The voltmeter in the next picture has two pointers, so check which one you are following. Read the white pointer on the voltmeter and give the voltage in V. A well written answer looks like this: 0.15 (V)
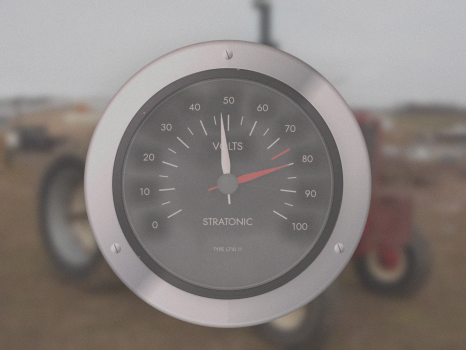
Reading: 47.5 (V)
